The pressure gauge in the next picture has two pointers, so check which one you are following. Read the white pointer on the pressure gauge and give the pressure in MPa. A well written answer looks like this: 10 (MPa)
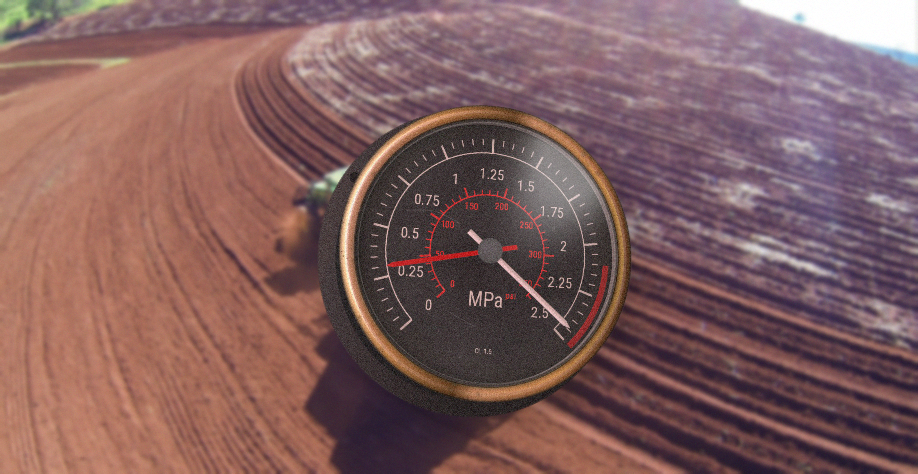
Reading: 2.45 (MPa)
